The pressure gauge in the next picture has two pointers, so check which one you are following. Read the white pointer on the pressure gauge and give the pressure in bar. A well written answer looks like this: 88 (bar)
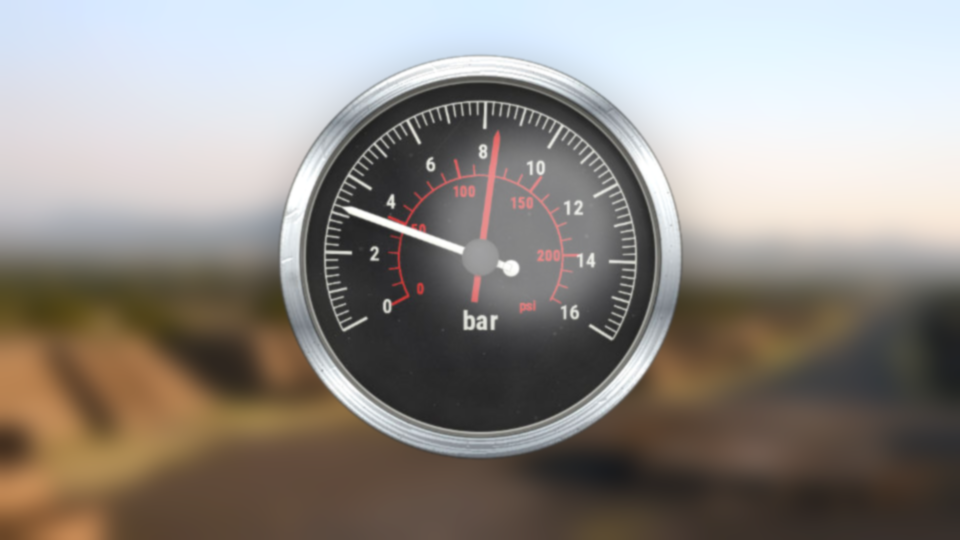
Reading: 3.2 (bar)
